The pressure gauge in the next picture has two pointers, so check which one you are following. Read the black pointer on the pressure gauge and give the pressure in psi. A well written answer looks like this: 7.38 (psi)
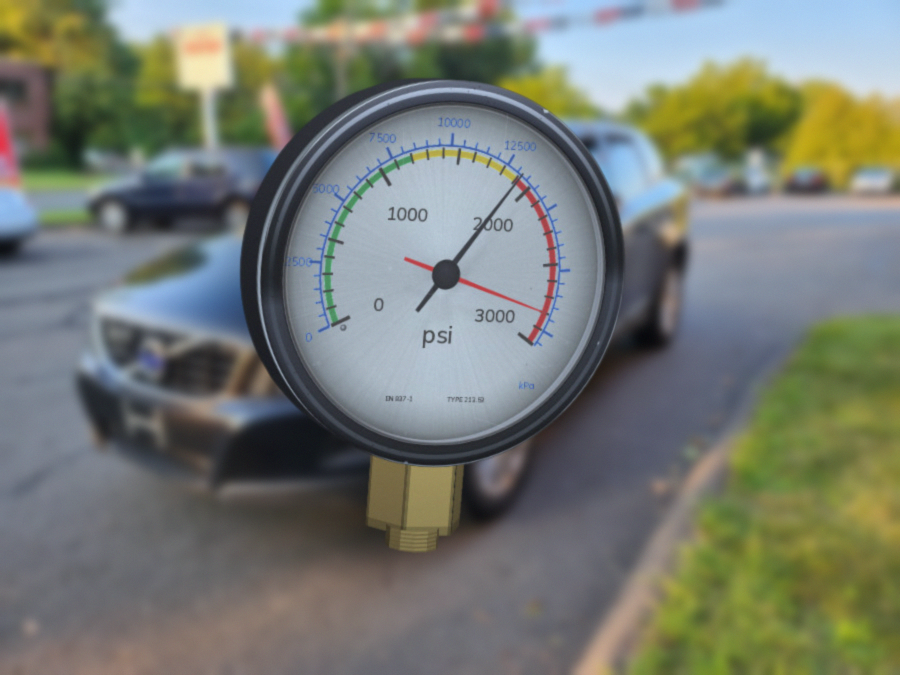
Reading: 1900 (psi)
